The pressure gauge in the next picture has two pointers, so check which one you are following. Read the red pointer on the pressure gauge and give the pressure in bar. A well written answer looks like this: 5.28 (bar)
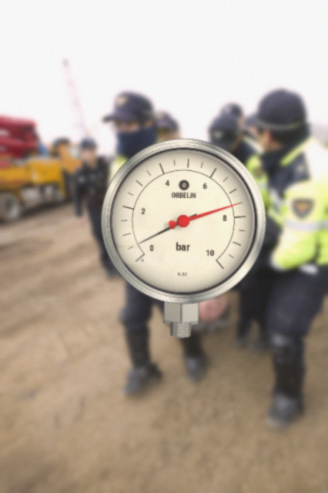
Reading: 7.5 (bar)
